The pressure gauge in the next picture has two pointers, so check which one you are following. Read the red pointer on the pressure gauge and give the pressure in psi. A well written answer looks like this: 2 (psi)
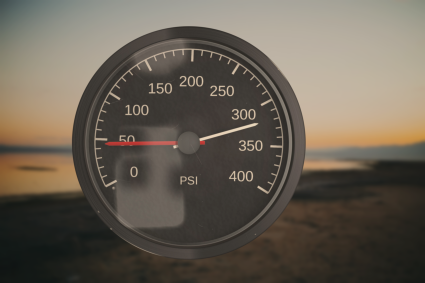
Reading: 45 (psi)
